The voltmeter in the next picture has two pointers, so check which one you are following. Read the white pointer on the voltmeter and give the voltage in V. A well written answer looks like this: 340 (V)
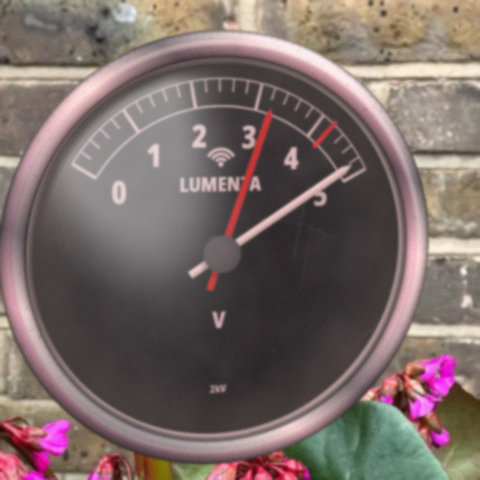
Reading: 4.8 (V)
